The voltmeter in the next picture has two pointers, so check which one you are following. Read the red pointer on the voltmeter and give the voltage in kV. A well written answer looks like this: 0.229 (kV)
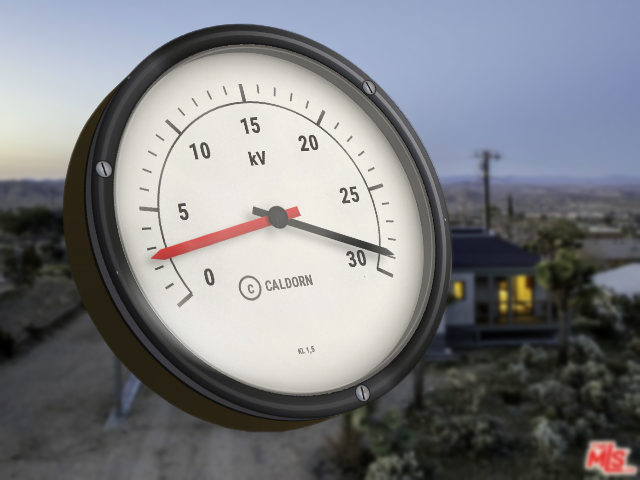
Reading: 2.5 (kV)
